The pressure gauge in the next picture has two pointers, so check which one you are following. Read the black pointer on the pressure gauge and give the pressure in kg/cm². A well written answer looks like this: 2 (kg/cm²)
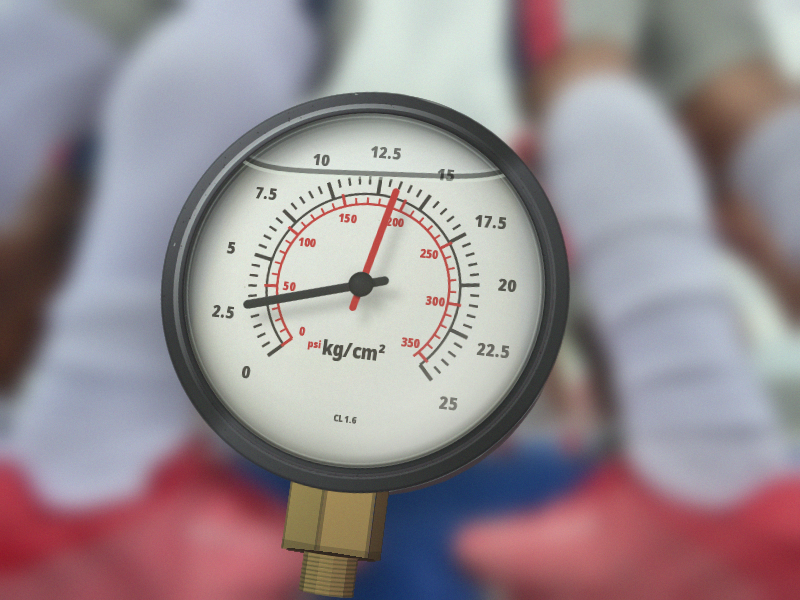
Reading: 2.5 (kg/cm²)
